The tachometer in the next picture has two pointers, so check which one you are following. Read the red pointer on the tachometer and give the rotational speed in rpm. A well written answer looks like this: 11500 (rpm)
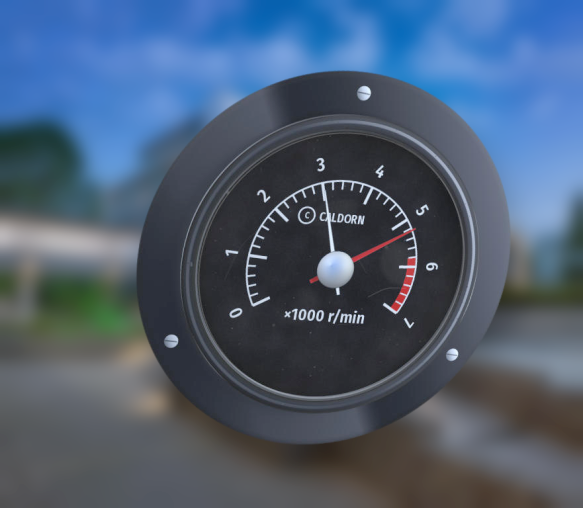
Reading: 5200 (rpm)
